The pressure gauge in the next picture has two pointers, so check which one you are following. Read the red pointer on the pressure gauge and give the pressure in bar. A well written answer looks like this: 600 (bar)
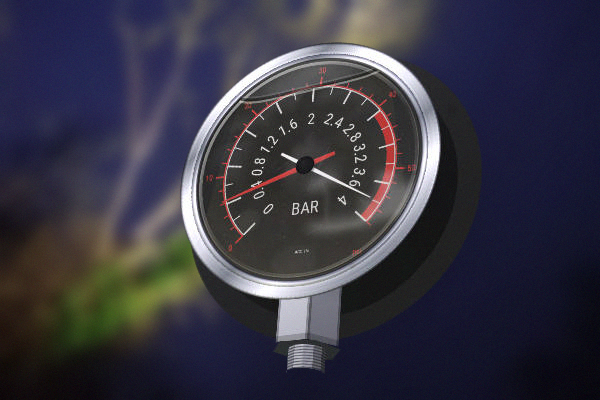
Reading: 0.4 (bar)
